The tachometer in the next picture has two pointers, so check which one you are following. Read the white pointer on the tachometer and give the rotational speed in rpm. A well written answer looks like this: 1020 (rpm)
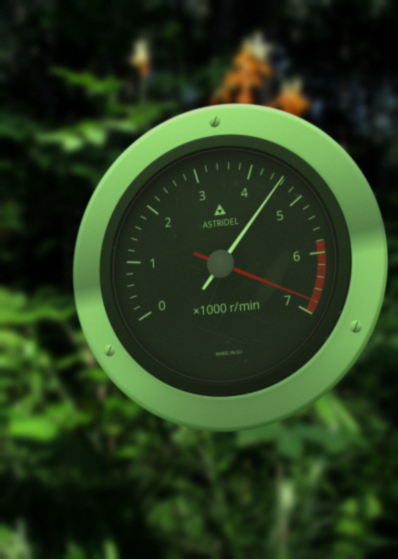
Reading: 4600 (rpm)
